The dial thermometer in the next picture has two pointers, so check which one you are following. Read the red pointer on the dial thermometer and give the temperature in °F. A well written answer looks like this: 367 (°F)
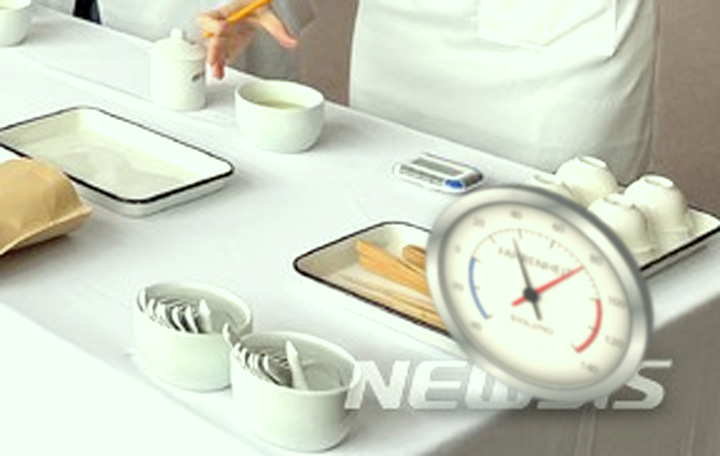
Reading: 80 (°F)
